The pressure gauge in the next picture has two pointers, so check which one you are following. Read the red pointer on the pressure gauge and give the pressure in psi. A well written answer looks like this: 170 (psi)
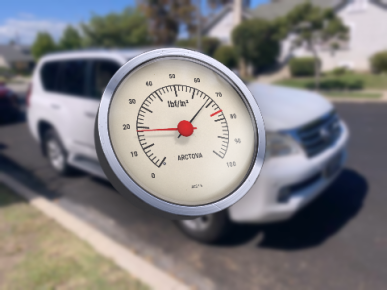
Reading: 18 (psi)
